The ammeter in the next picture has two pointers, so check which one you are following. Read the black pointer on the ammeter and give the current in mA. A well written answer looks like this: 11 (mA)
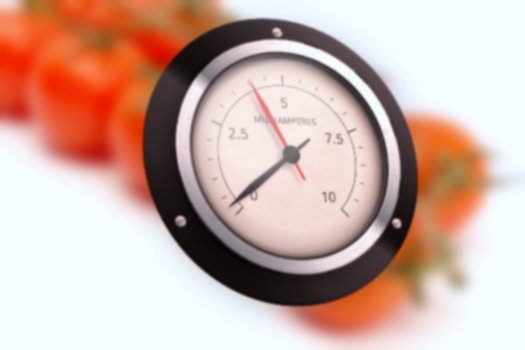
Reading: 0.25 (mA)
